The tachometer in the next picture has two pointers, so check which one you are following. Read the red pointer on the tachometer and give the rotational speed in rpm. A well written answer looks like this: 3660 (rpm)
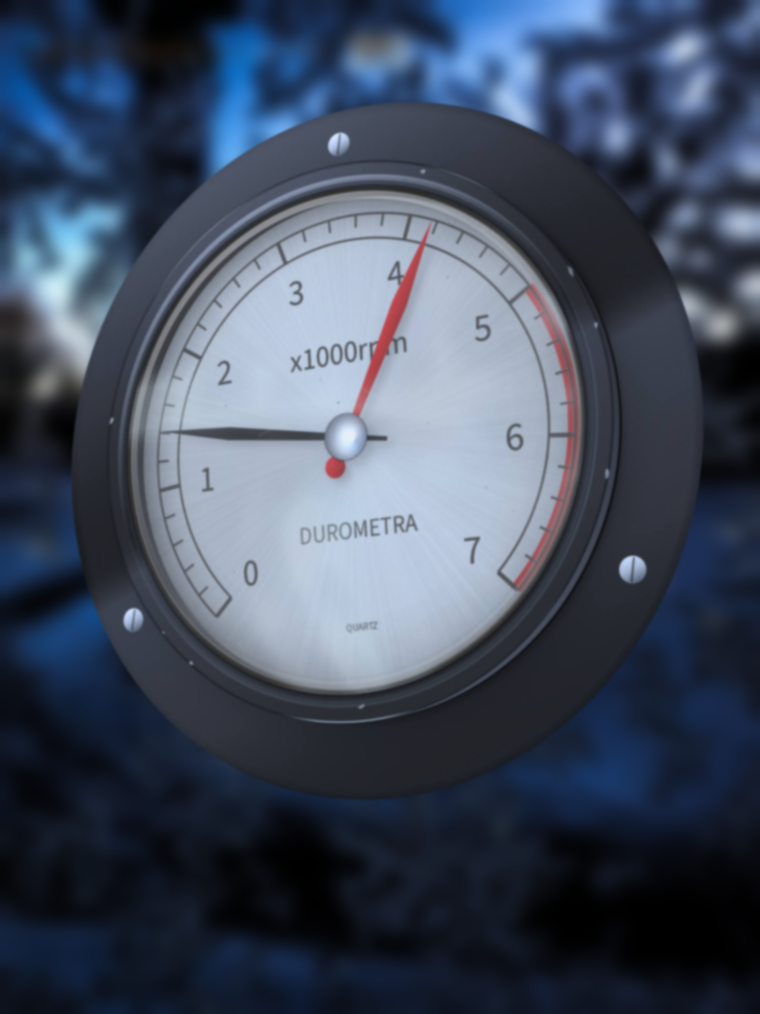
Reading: 4200 (rpm)
